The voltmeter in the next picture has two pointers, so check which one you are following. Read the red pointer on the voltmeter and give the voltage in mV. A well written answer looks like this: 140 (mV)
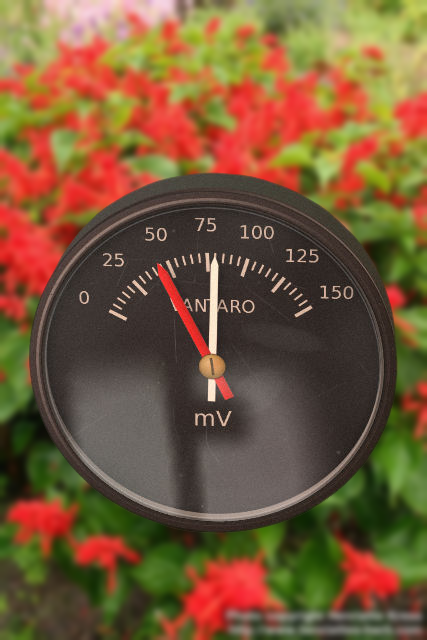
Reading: 45 (mV)
